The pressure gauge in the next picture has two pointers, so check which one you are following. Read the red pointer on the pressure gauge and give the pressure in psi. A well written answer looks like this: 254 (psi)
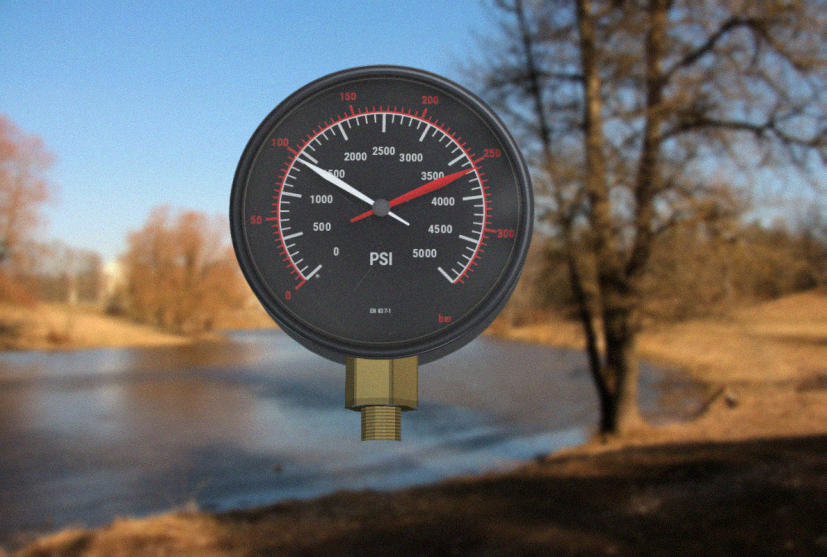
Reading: 3700 (psi)
